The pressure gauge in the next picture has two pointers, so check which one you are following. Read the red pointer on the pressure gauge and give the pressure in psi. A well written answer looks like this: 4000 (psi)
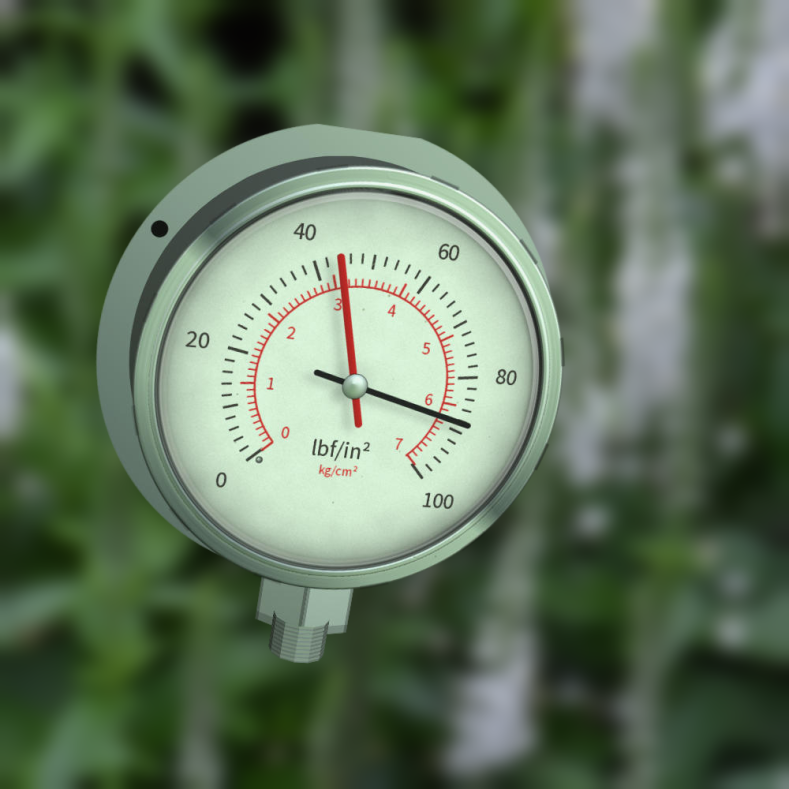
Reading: 44 (psi)
